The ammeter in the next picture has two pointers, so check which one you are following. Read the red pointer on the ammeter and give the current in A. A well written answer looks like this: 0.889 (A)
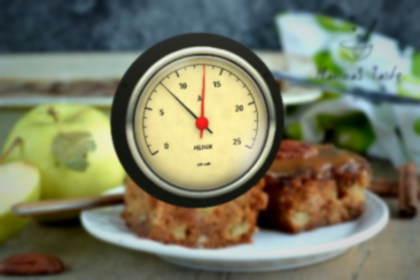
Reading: 13 (A)
